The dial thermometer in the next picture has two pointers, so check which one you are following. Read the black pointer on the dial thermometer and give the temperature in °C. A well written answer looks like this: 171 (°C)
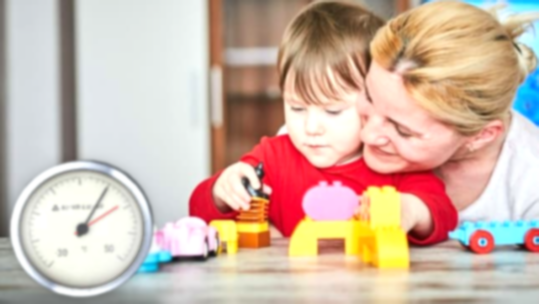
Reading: 20 (°C)
